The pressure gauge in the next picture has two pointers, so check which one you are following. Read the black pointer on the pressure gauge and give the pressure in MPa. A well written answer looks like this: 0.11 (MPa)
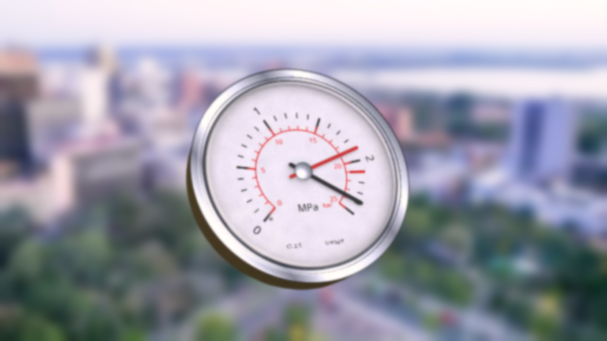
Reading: 2.4 (MPa)
